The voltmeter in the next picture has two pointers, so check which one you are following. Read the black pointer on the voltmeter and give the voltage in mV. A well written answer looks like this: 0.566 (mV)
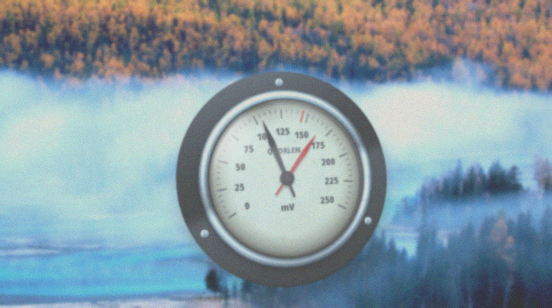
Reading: 105 (mV)
